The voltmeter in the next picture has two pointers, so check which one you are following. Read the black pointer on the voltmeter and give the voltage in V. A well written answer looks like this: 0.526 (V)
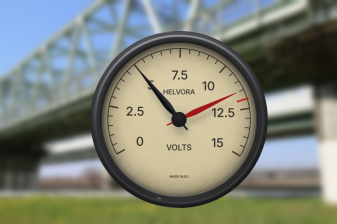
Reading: 5 (V)
